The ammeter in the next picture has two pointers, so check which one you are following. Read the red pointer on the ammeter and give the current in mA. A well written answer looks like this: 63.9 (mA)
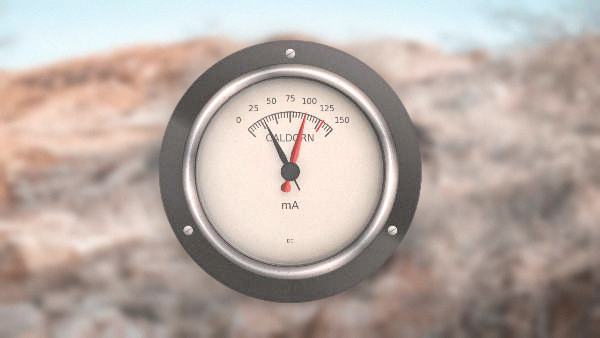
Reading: 100 (mA)
